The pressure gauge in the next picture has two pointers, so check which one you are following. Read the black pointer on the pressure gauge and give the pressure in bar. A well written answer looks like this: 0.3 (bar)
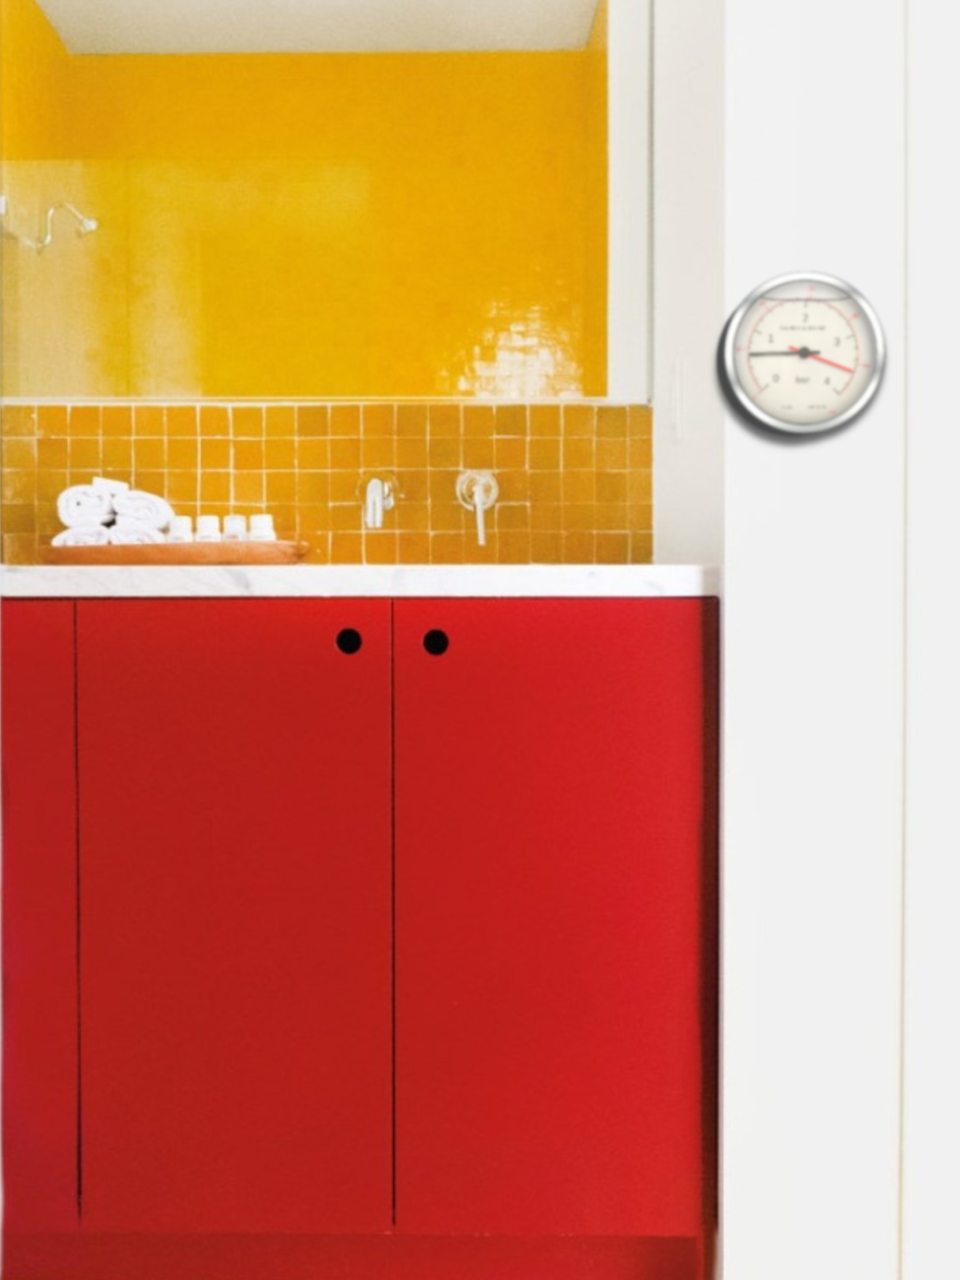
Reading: 0.6 (bar)
